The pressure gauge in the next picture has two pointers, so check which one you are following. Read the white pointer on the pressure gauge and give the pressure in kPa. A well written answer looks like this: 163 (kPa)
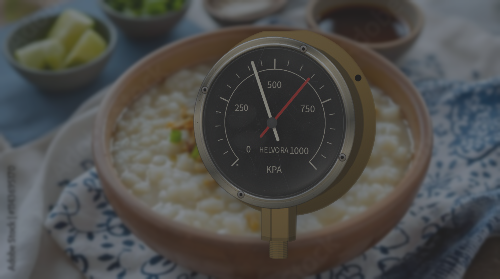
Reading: 425 (kPa)
